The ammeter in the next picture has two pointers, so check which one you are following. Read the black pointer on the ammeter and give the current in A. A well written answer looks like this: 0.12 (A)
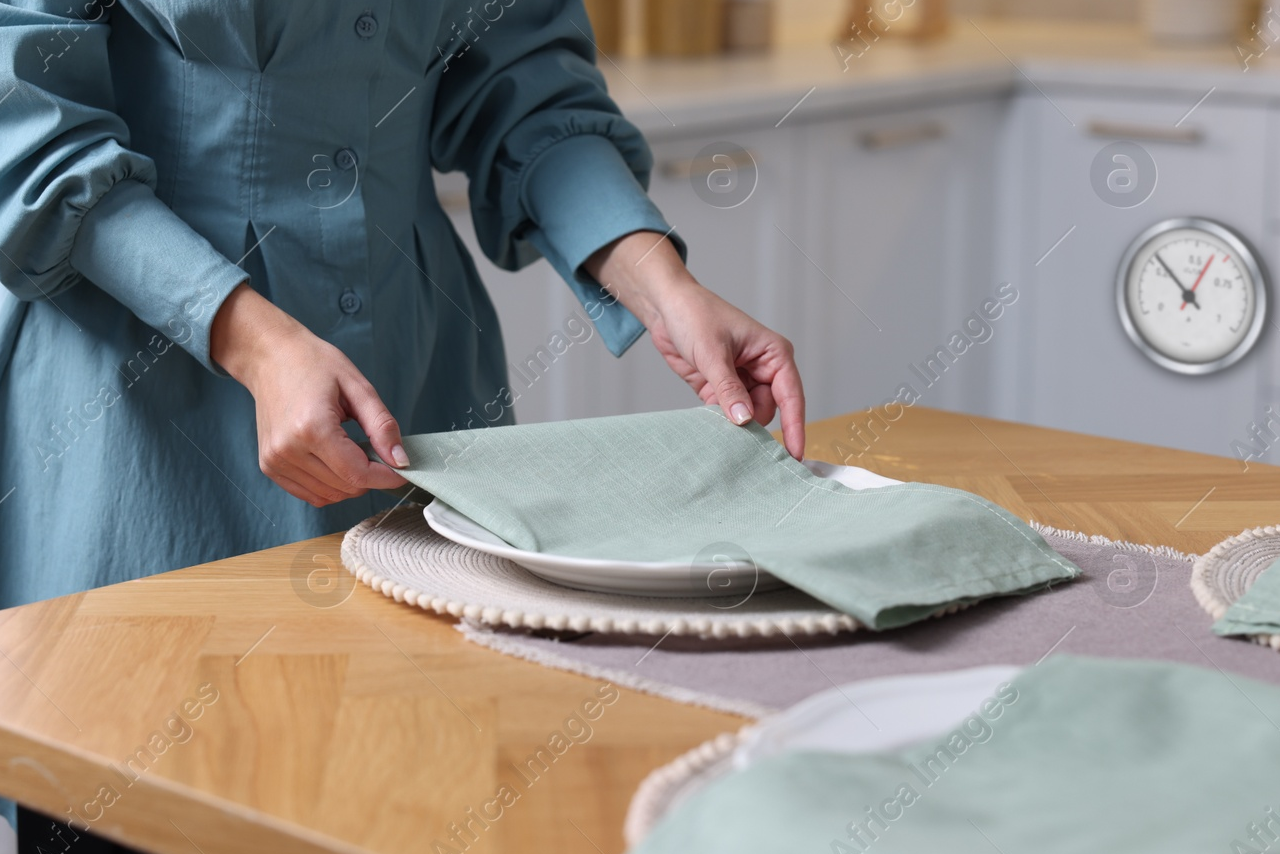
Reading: 0.3 (A)
